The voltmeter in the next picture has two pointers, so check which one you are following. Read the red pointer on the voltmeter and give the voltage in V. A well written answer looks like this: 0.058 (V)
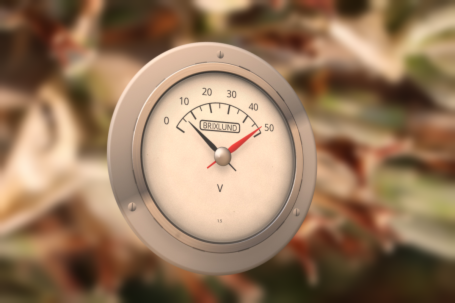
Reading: 47.5 (V)
